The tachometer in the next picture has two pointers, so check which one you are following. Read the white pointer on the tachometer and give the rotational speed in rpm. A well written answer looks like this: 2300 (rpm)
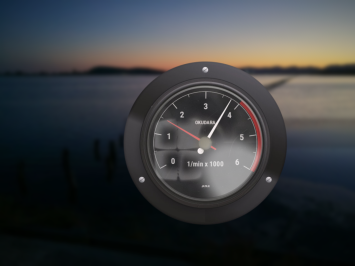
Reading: 3750 (rpm)
